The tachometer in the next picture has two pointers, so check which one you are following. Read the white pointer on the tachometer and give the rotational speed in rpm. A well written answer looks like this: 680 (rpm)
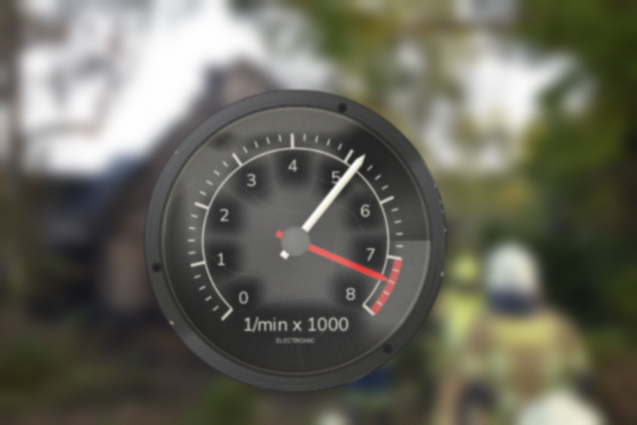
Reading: 5200 (rpm)
